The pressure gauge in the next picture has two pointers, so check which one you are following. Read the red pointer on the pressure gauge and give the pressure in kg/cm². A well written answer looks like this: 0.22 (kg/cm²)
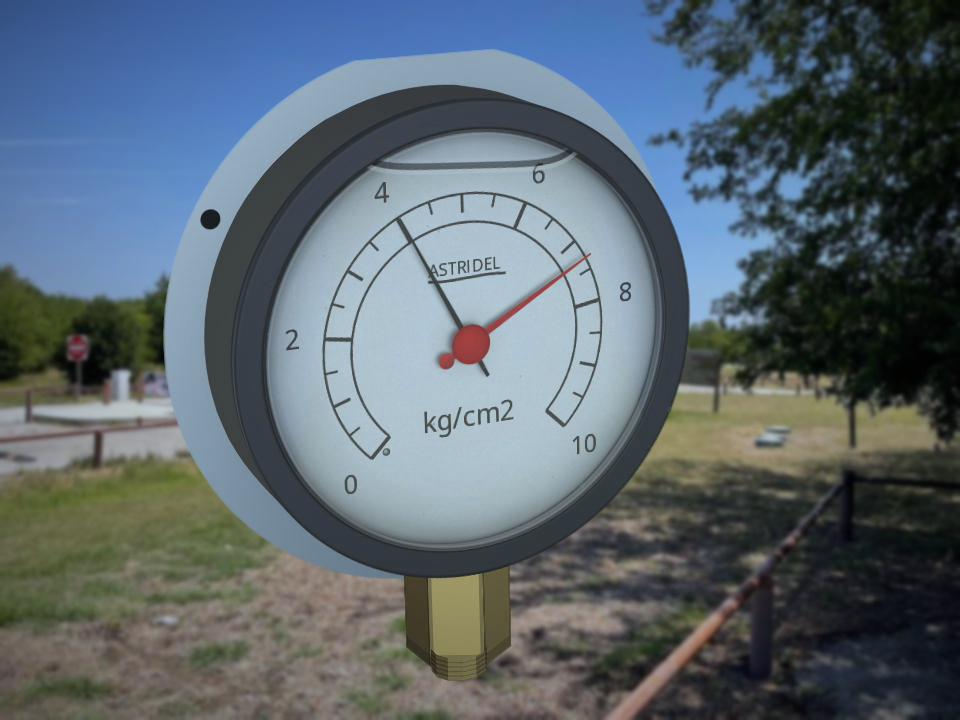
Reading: 7.25 (kg/cm²)
